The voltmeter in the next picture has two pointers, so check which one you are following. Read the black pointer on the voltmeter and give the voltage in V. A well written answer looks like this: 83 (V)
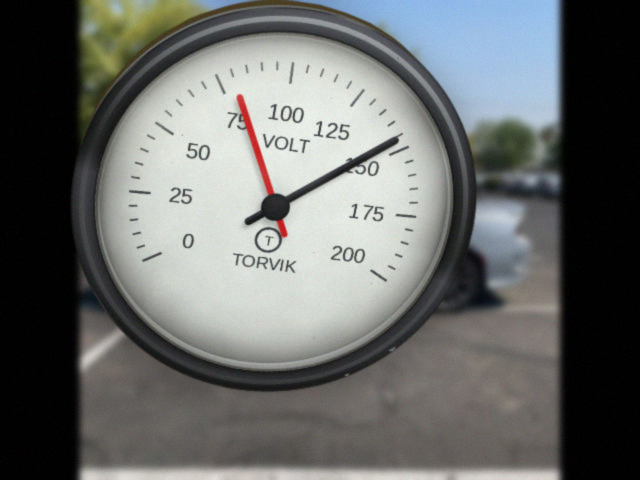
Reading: 145 (V)
